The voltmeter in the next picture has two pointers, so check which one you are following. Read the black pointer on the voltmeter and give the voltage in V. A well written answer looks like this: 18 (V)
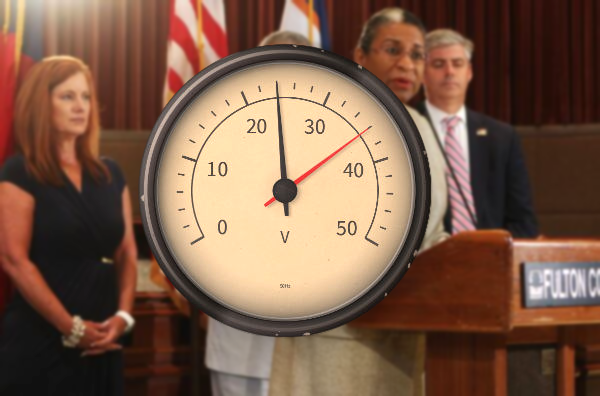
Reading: 24 (V)
